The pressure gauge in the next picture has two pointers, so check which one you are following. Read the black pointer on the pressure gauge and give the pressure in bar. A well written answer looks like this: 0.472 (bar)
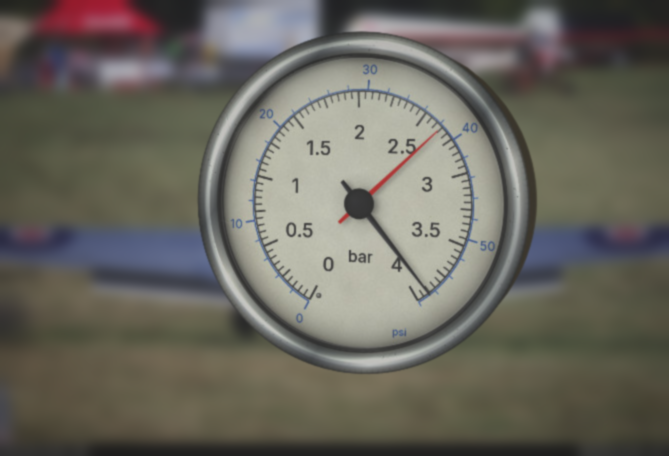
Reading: 3.9 (bar)
